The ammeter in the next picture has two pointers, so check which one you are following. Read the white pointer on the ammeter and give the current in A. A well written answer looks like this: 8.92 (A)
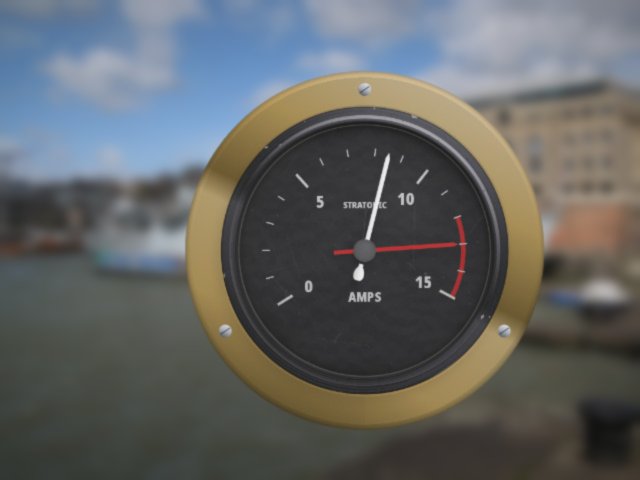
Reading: 8.5 (A)
